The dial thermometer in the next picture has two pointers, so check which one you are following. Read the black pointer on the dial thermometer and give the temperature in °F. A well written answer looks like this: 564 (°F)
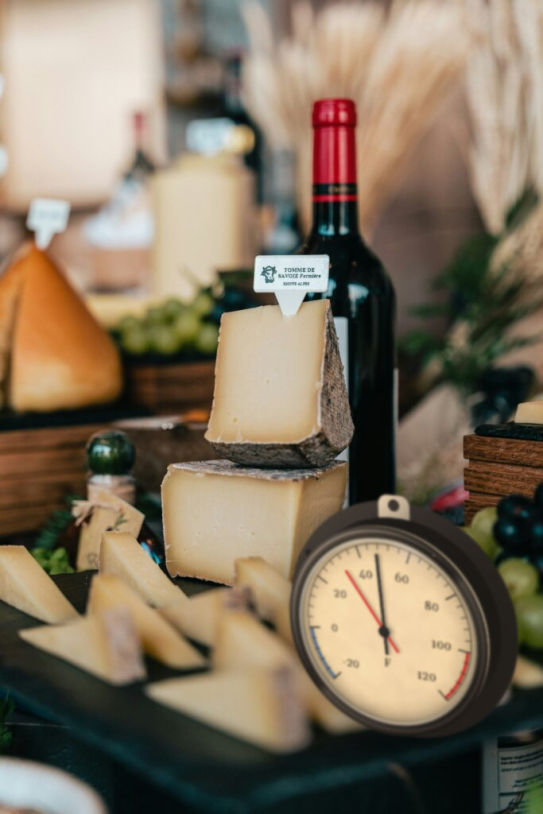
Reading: 48 (°F)
